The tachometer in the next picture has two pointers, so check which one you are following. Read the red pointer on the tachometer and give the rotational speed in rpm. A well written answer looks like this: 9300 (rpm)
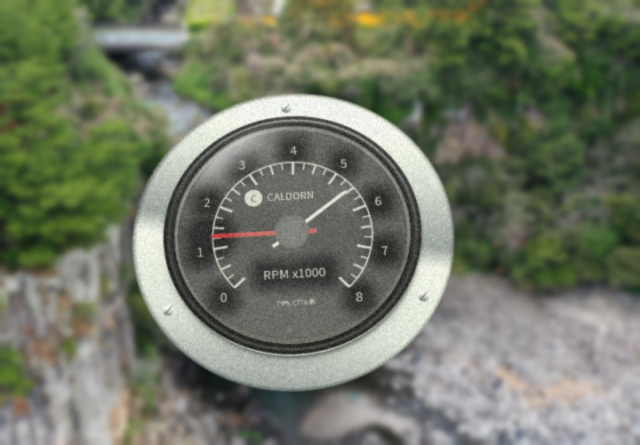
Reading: 1250 (rpm)
